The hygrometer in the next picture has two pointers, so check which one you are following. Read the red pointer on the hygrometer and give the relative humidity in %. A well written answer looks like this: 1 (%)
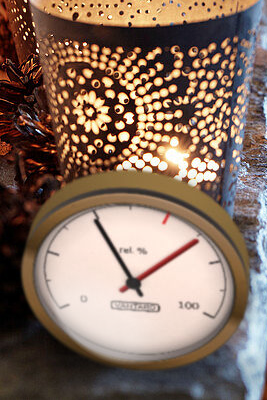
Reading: 70 (%)
